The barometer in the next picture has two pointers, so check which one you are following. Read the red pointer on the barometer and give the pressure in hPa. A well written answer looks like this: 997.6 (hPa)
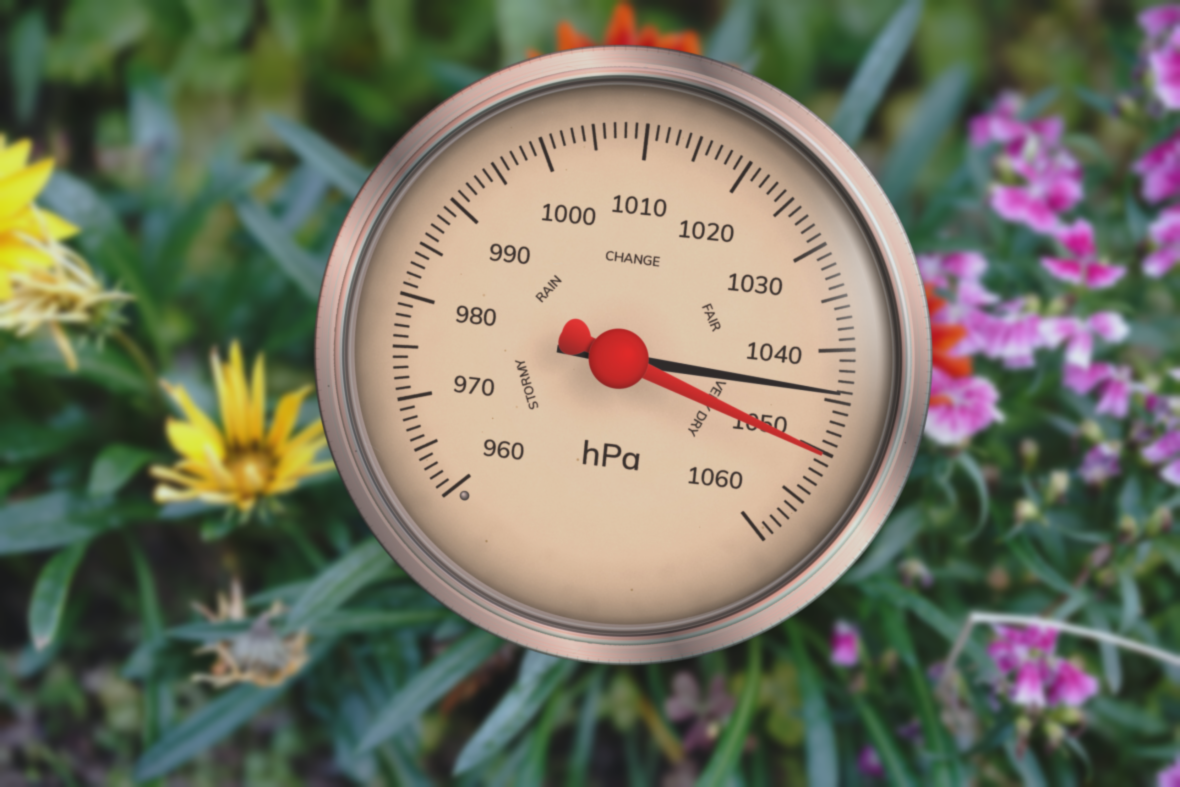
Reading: 1050 (hPa)
